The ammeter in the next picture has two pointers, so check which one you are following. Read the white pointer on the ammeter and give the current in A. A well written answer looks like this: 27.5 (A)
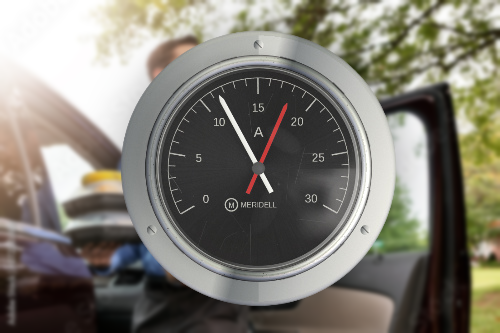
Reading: 11.5 (A)
